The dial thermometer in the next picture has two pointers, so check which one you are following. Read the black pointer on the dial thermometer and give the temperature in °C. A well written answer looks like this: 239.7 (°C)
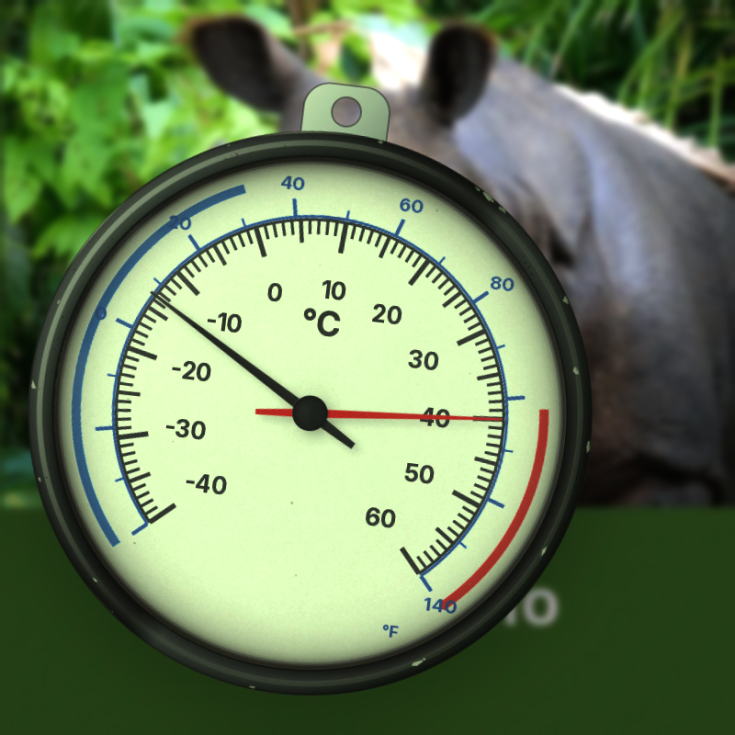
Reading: -13.5 (°C)
